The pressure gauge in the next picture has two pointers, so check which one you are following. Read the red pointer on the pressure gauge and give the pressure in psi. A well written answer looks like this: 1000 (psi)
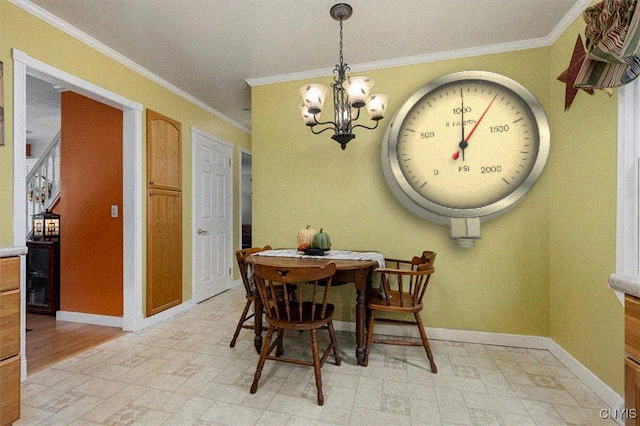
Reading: 1250 (psi)
